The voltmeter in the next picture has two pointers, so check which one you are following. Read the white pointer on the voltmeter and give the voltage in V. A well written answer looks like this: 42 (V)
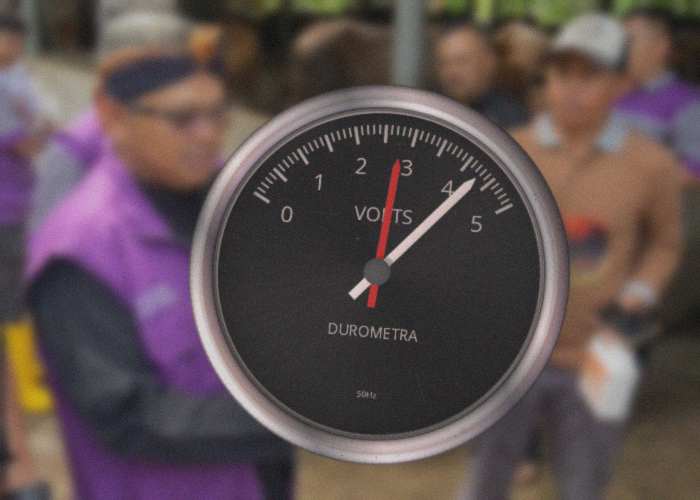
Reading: 4.3 (V)
